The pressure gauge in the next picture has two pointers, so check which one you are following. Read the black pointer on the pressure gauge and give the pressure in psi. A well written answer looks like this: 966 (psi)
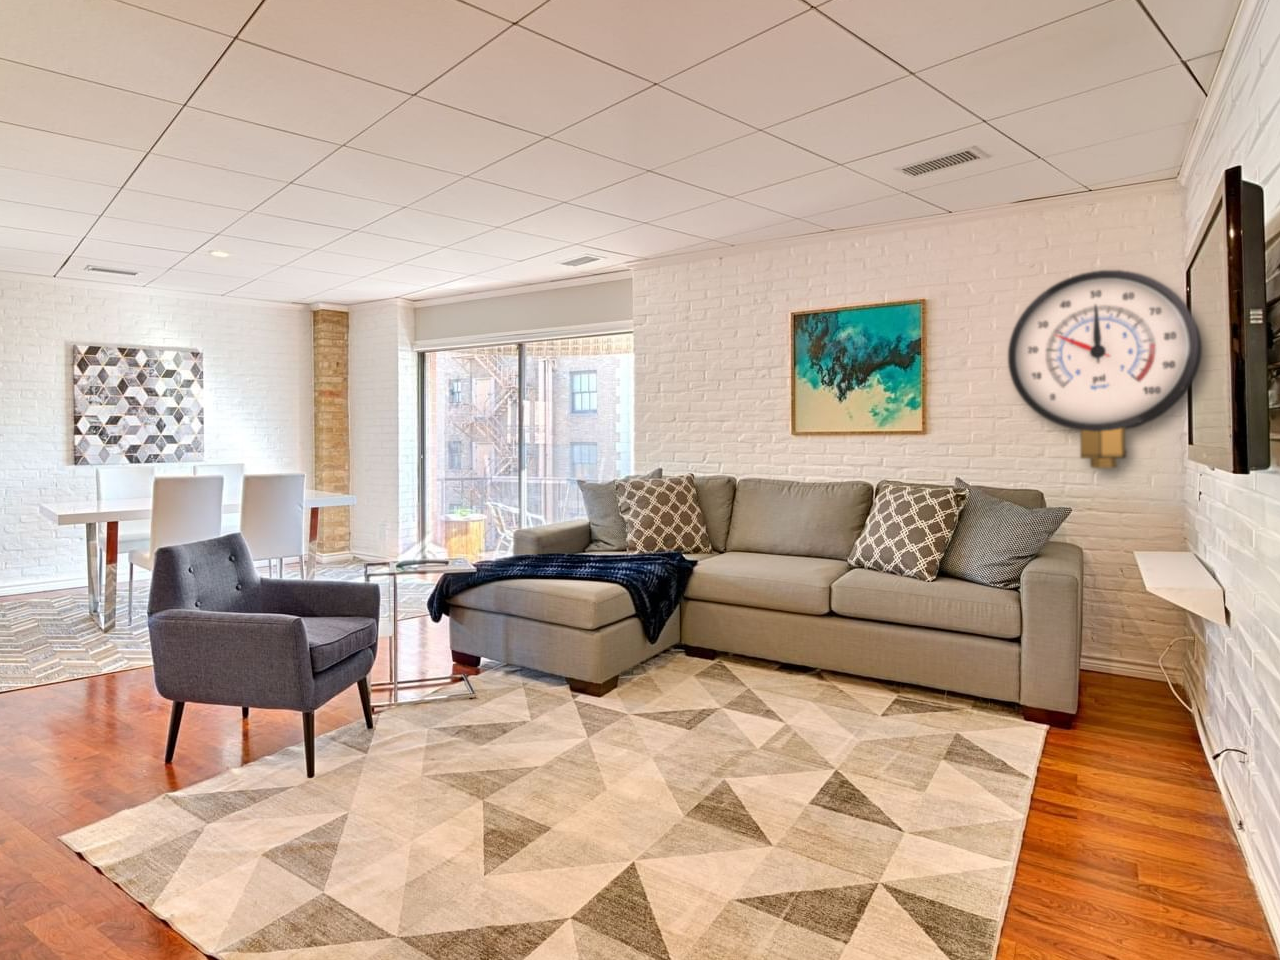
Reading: 50 (psi)
